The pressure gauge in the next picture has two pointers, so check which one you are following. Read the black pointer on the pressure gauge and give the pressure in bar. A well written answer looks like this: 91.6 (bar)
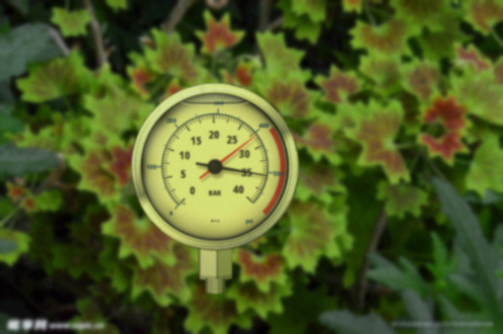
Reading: 35 (bar)
